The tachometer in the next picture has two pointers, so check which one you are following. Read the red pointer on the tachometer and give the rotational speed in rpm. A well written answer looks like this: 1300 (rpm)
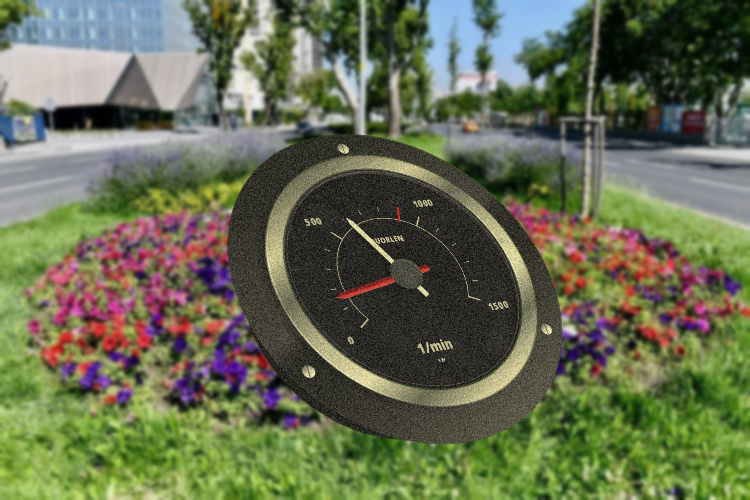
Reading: 150 (rpm)
